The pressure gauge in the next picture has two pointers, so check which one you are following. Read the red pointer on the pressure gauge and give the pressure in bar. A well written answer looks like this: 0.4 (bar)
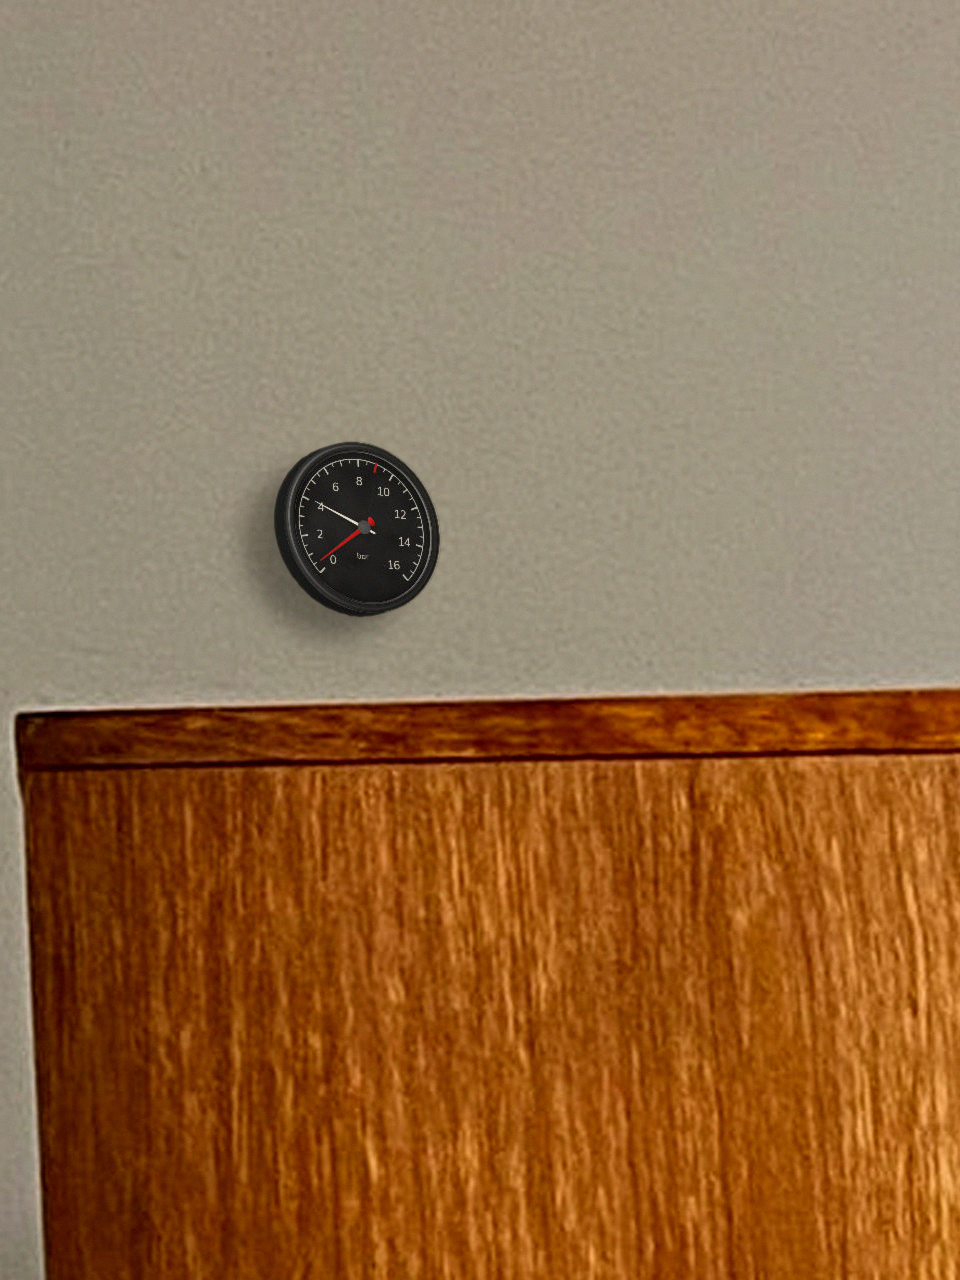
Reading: 0.5 (bar)
